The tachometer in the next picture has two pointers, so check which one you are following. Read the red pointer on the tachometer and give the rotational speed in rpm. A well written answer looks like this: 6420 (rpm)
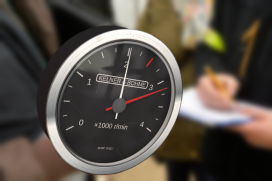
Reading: 3125 (rpm)
